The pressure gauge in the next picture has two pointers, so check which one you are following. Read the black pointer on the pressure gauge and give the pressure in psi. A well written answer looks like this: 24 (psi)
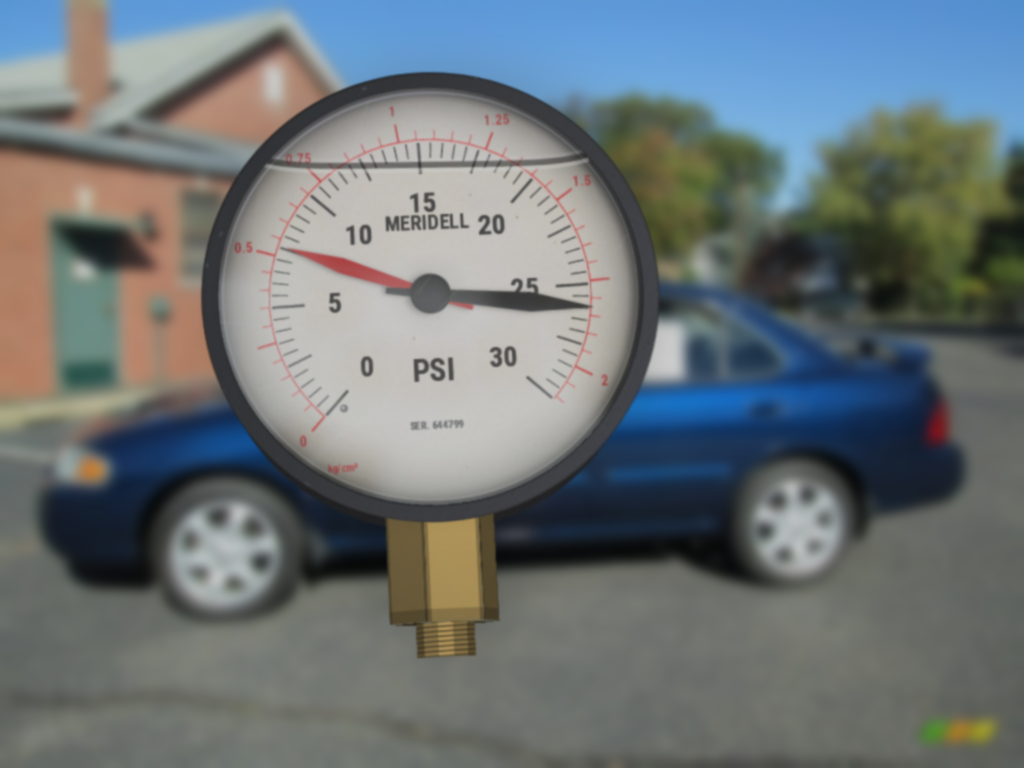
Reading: 26 (psi)
